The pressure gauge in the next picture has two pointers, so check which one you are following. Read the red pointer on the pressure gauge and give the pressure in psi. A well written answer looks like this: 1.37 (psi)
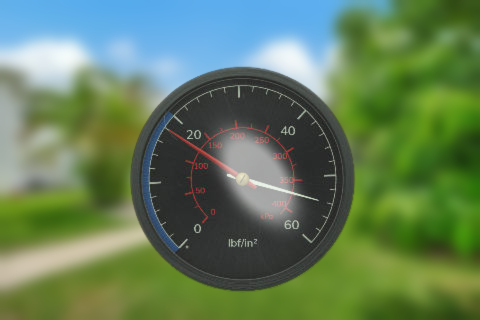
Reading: 18 (psi)
